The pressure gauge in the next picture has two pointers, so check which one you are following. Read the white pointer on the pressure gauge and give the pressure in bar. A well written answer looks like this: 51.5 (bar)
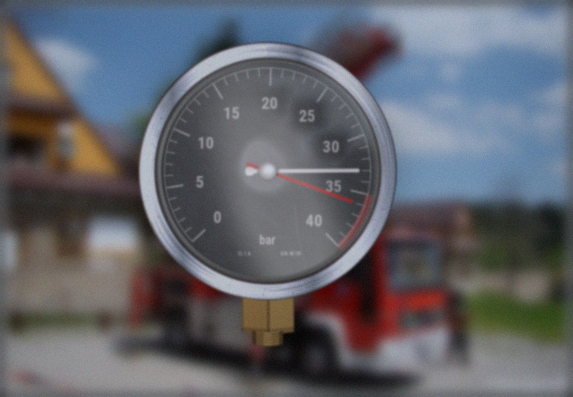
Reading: 33 (bar)
